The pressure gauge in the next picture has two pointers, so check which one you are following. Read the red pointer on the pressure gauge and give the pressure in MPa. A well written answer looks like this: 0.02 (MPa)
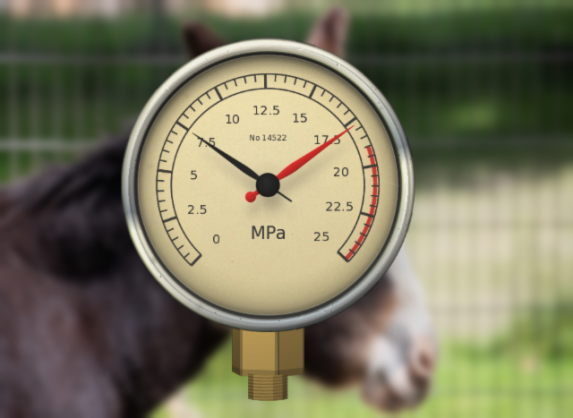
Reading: 17.75 (MPa)
